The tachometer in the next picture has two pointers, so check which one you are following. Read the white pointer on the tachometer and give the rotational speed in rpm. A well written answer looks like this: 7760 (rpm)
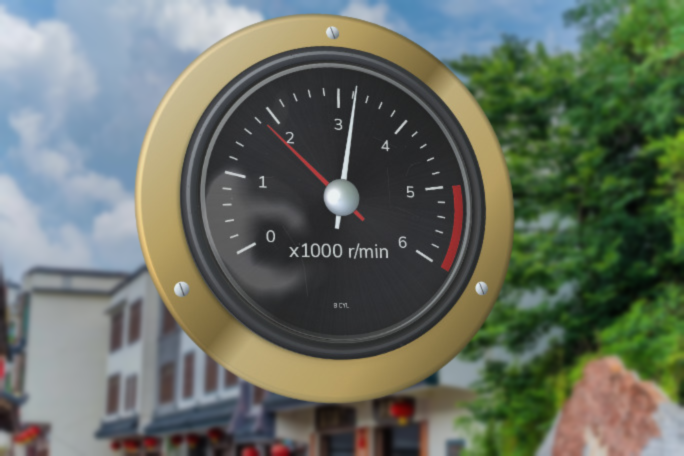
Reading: 3200 (rpm)
